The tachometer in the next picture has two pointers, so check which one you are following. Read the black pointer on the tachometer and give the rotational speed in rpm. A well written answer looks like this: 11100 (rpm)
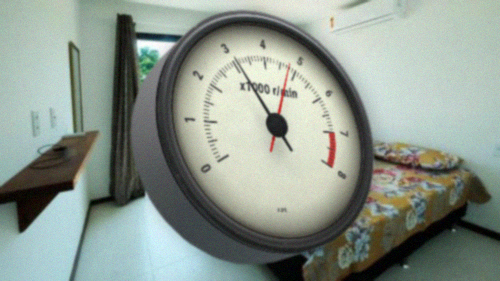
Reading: 3000 (rpm)
